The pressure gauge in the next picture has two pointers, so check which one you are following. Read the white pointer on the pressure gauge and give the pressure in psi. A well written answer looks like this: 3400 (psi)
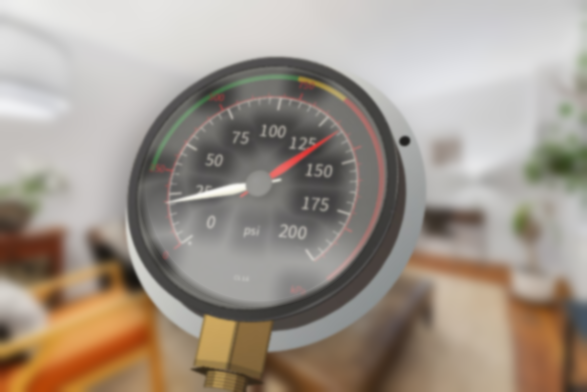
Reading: 20 (psi)
